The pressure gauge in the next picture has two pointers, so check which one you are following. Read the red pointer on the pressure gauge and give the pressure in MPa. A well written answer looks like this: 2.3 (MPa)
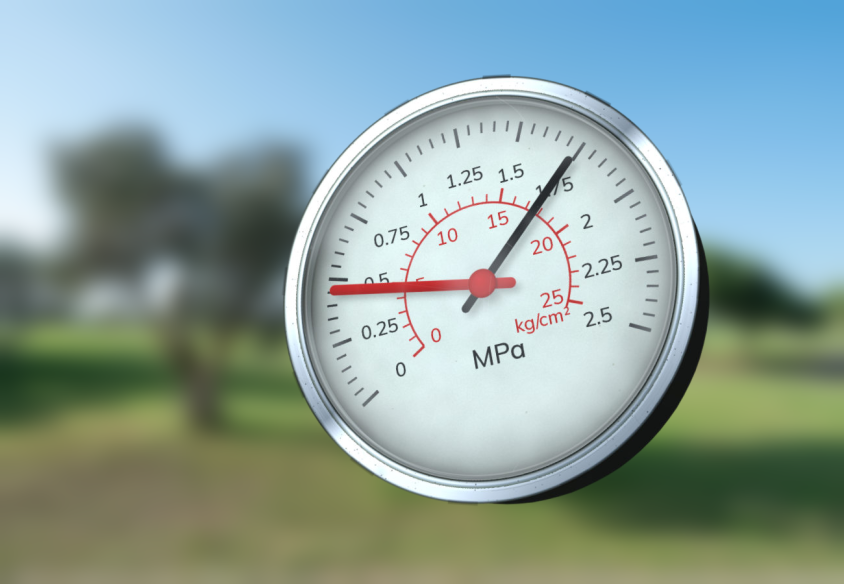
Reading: 0.45 (MPa)
